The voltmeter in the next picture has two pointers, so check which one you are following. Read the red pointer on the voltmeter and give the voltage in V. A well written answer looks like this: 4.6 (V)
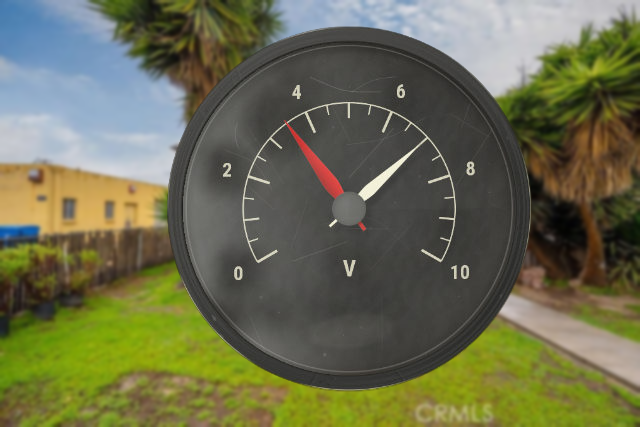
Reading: 3.5 (V)
